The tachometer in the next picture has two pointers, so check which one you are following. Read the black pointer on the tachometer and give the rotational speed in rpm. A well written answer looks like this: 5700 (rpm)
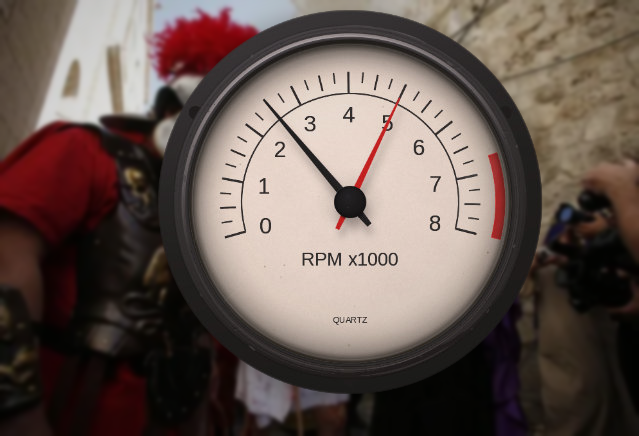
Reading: 2500 (rpm)
